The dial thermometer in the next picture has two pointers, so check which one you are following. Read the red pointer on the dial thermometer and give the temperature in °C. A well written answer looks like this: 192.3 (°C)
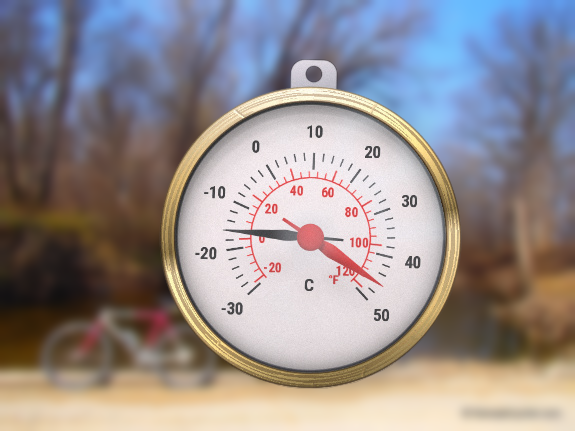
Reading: 46 (°C)
